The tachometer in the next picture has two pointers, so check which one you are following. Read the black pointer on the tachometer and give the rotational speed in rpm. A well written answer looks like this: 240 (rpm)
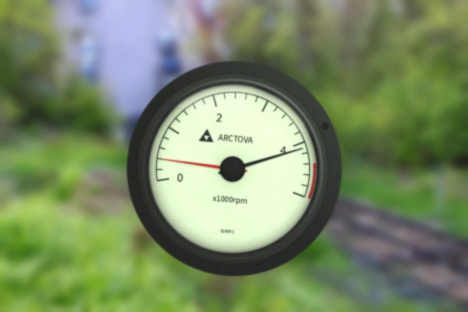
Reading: 4100 (rpm)
